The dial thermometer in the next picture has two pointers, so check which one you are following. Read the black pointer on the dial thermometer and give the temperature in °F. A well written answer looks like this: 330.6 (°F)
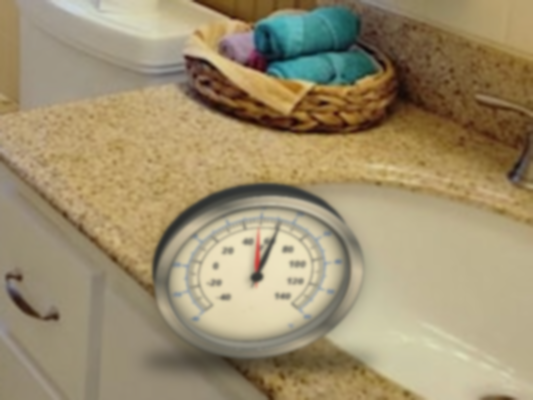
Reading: 60 (°F)
